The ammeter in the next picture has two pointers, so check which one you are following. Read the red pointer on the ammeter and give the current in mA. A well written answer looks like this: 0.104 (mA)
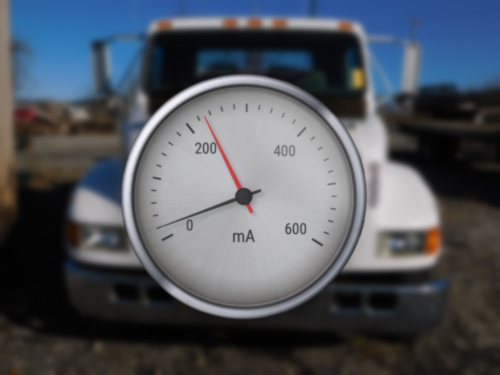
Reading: 230 (mA)
